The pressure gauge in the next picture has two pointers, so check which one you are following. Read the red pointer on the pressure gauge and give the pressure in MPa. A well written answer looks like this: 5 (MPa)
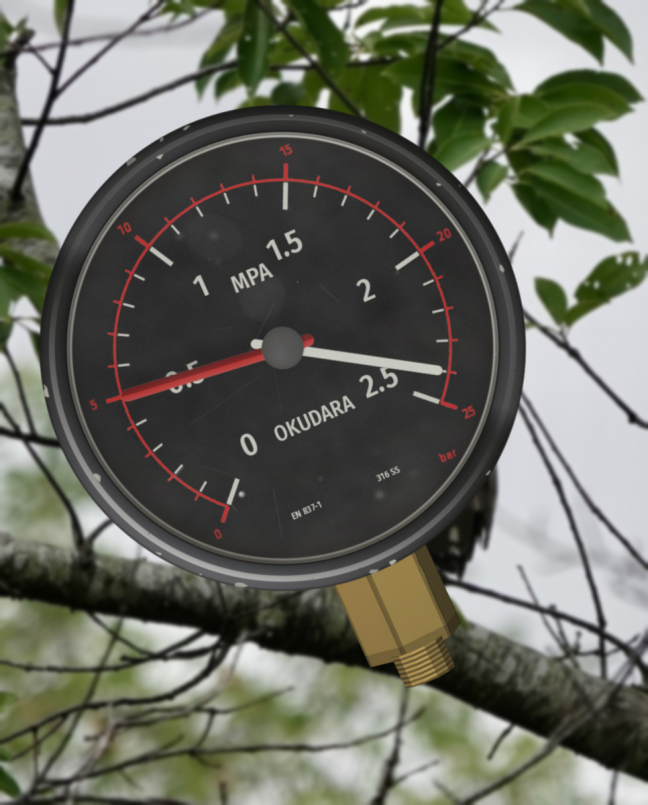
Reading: 0.5 (MPa)
